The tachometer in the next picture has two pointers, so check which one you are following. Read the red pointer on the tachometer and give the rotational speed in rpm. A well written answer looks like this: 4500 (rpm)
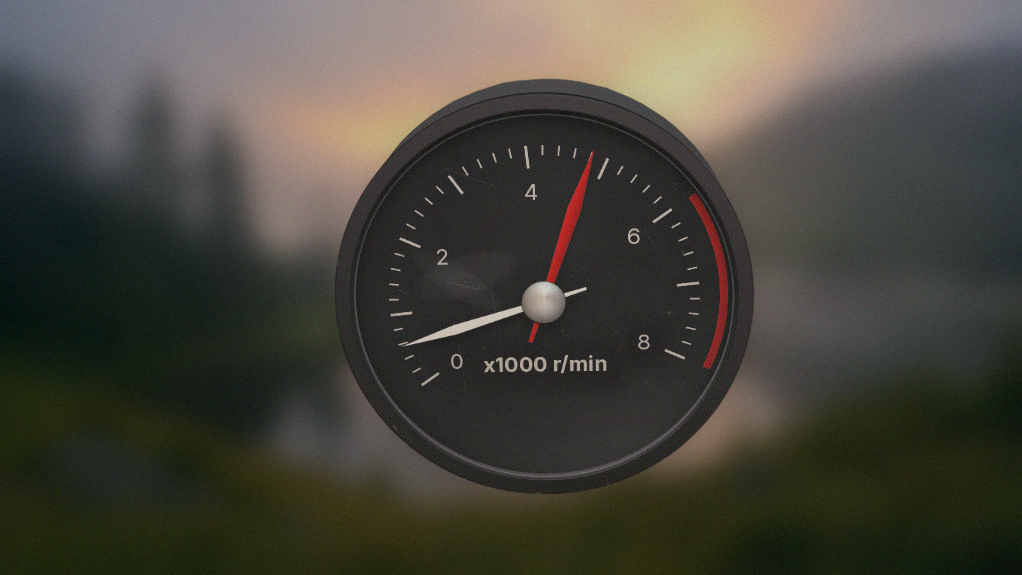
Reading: 4800 (rpm)
